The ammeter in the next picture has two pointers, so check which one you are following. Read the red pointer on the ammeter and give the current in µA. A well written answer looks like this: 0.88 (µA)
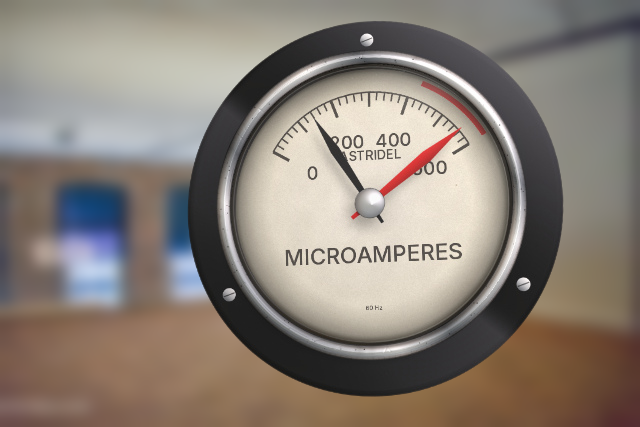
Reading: 560 (µA)
